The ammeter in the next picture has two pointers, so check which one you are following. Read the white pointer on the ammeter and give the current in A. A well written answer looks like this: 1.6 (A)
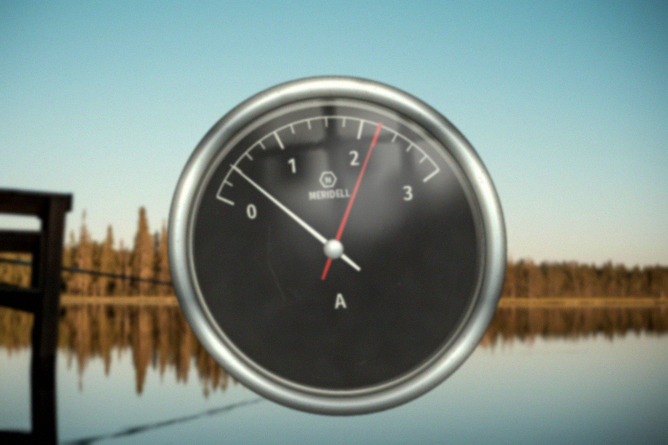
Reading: 0.4 (A)
